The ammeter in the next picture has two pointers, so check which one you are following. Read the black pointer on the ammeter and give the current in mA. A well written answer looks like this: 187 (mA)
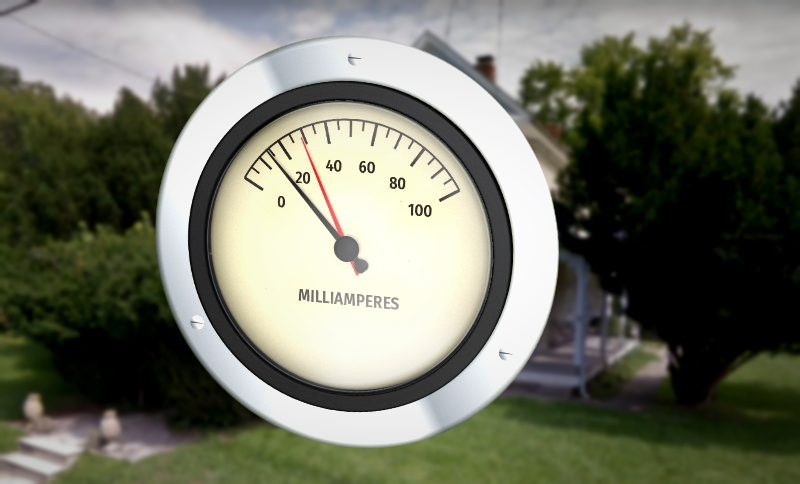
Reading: 15 (mA)
